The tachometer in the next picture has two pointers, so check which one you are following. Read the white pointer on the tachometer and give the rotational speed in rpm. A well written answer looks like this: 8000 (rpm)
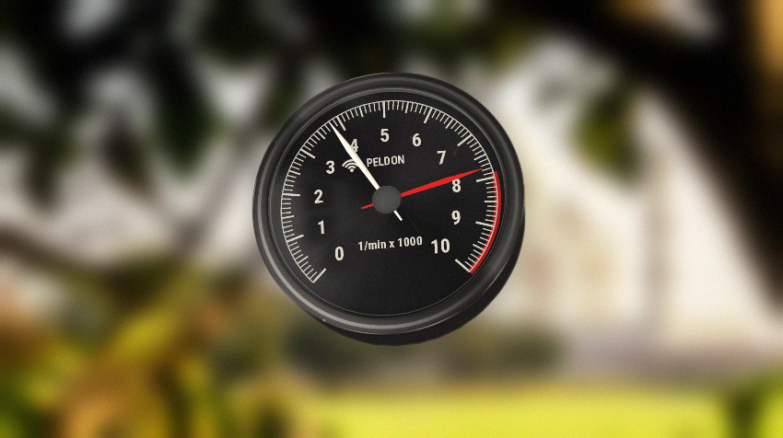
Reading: 3800 (rpm)
